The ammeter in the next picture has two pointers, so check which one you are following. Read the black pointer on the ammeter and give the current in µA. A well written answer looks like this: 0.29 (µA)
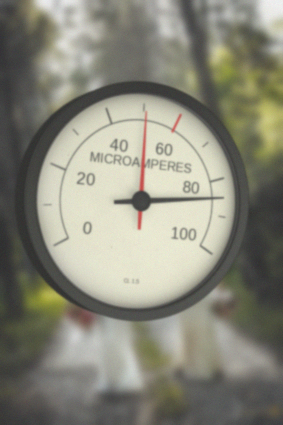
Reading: 85 (µA)
